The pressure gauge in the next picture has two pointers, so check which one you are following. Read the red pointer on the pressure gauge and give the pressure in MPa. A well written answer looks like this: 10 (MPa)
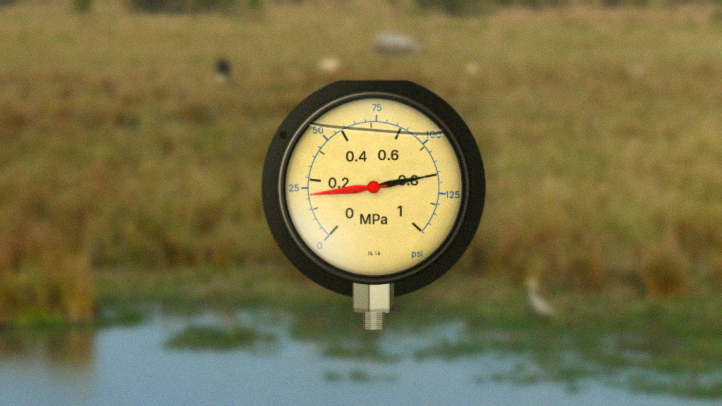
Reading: 0.15 (MPa)
